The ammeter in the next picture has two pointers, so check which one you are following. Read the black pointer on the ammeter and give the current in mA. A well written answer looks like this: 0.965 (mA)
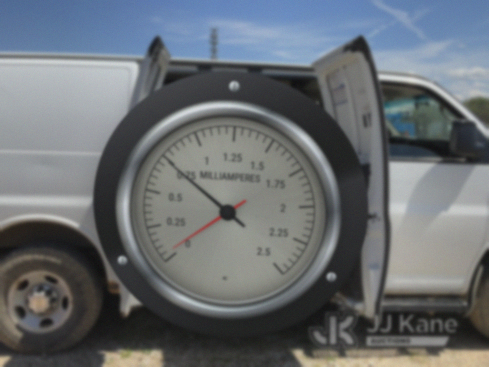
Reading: 0.75 (mA)
